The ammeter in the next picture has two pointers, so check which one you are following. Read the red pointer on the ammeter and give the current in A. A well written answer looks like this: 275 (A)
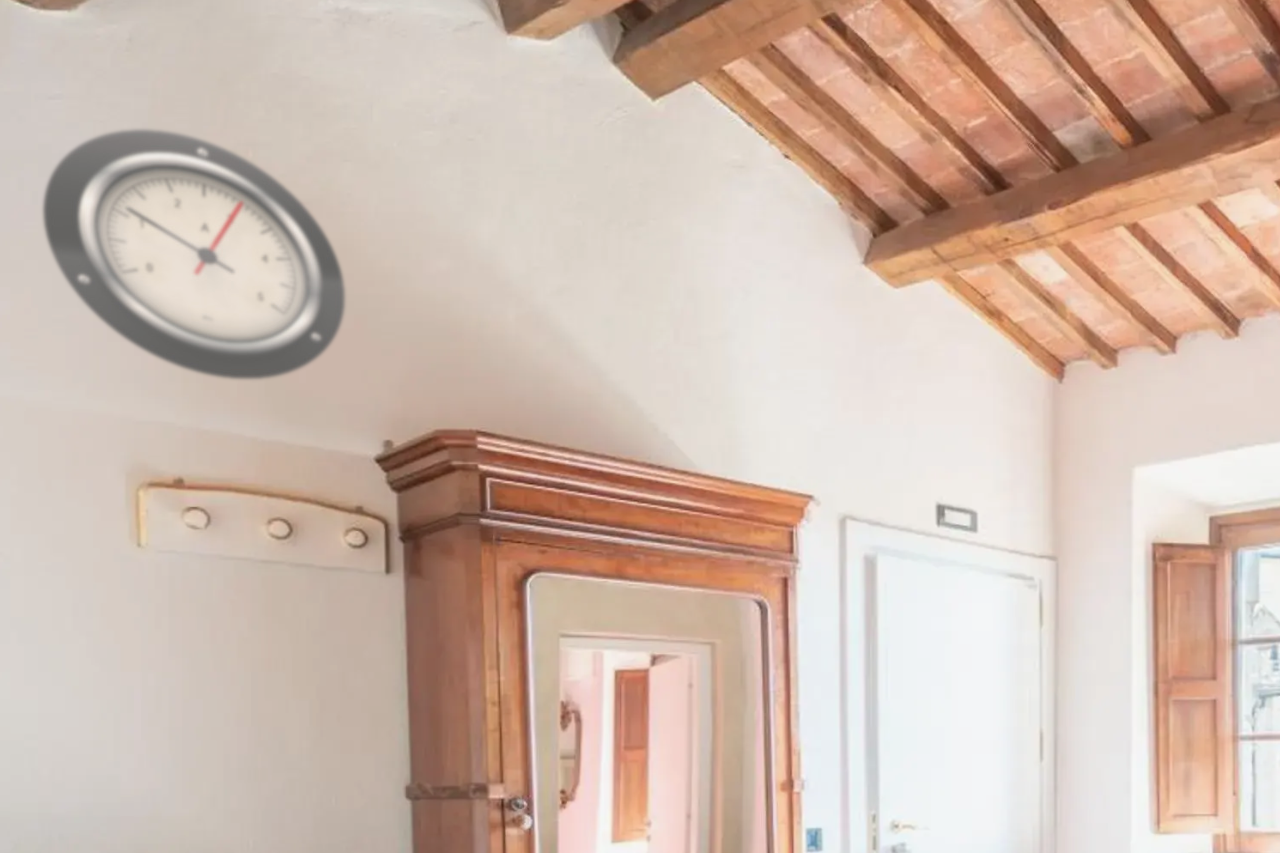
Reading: 3 (A)
